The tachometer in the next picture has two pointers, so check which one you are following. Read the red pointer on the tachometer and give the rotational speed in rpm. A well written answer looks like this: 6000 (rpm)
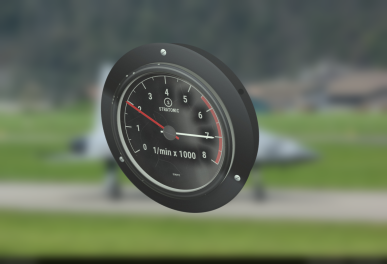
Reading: 2000 (rpm)
